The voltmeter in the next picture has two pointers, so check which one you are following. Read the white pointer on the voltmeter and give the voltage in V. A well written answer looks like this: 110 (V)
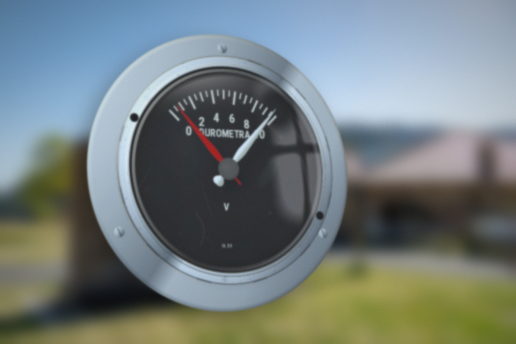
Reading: 9.5 (V)
